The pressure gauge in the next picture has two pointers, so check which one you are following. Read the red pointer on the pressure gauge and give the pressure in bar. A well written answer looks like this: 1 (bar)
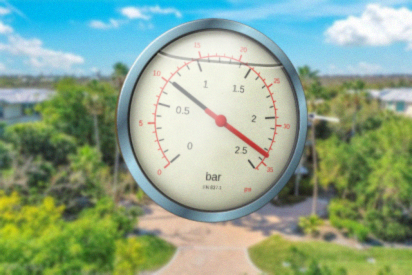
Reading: 2.35 (bar)
